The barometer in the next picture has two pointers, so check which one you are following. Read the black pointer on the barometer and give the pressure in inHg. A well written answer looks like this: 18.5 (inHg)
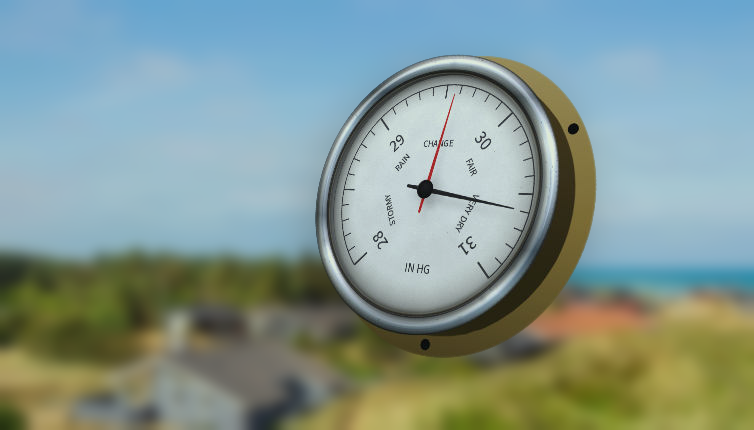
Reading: 30.6 (inHg)
